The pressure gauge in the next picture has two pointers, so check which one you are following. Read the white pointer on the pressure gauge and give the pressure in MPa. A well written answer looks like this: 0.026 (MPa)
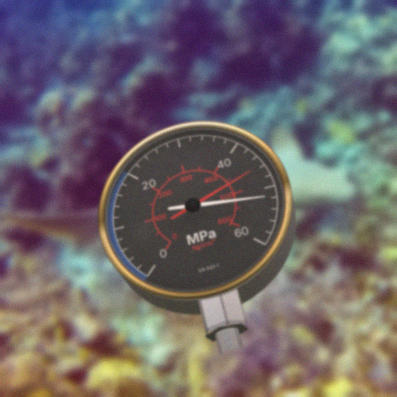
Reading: 52 (MPa)
